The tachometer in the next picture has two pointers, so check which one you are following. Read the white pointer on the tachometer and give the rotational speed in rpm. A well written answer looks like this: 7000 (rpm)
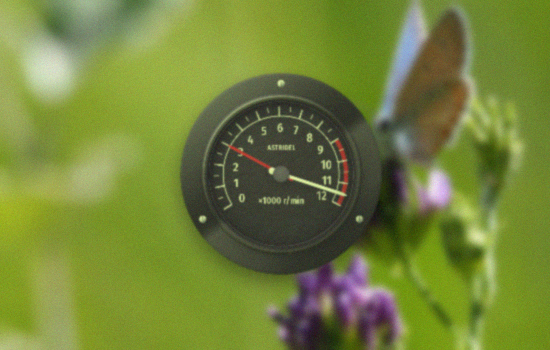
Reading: 11500 (rpm)
